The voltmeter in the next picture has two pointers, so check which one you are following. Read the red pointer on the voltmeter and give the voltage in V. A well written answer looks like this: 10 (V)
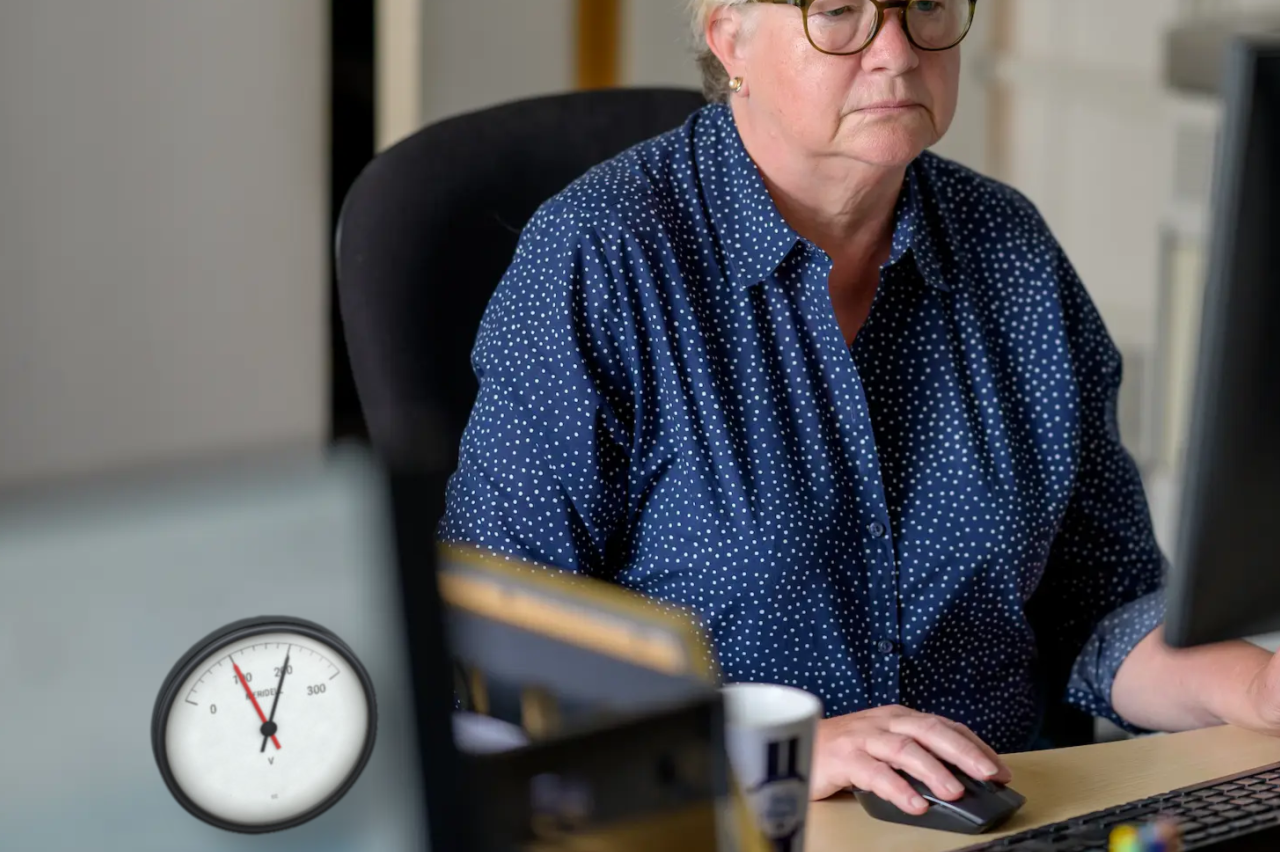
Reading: 100 (V)
